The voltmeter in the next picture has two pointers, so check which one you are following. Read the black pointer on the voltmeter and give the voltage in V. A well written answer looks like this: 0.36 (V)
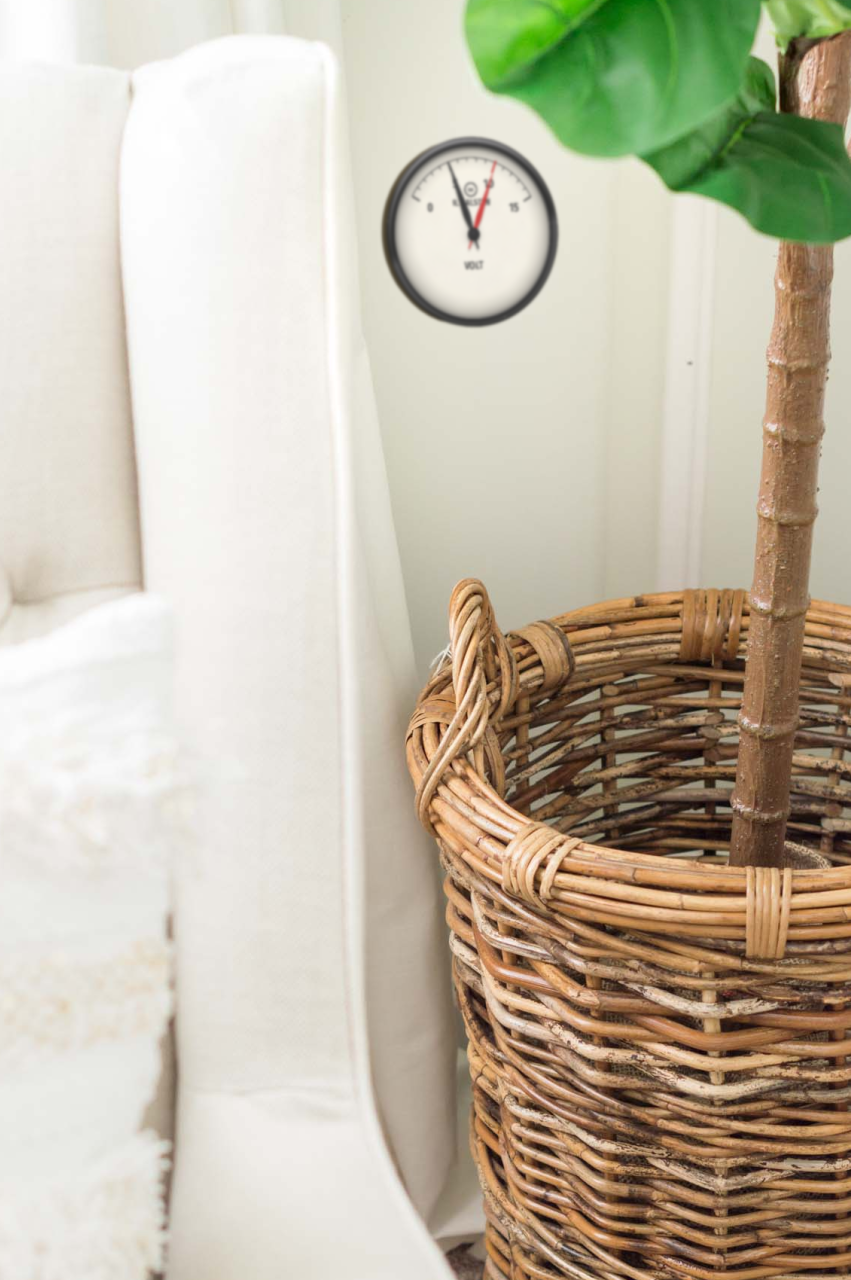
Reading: 5 (V)
